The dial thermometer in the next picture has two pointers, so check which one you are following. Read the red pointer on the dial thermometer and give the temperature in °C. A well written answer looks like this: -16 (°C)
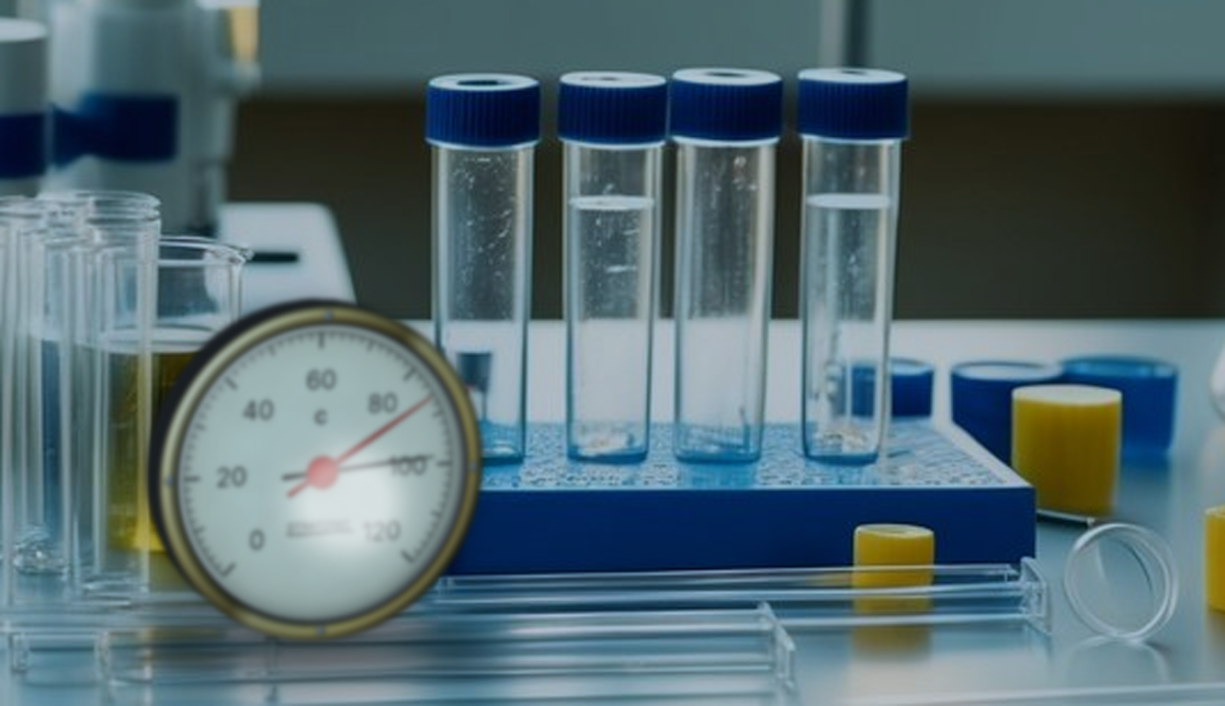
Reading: 86 (°C)
